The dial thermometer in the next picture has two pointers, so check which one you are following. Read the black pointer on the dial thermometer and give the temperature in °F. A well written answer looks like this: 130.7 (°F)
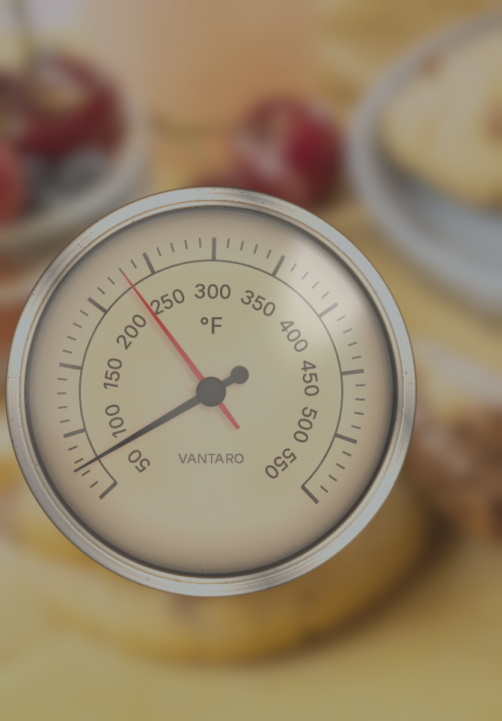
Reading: 75 (°F)
